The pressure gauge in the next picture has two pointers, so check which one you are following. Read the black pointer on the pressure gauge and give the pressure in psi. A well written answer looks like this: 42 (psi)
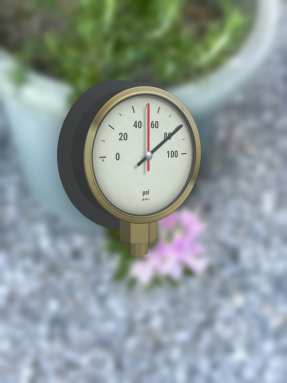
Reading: 80 (psi)
